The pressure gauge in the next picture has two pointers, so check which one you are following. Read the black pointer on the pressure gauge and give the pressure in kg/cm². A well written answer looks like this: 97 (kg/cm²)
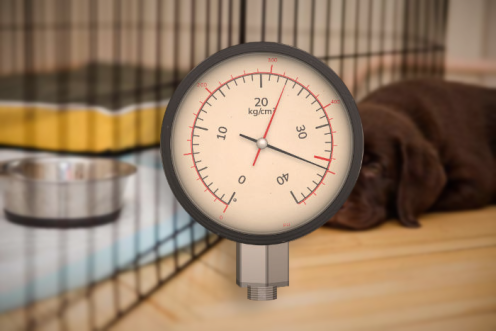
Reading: 35 (kg/cm²)
